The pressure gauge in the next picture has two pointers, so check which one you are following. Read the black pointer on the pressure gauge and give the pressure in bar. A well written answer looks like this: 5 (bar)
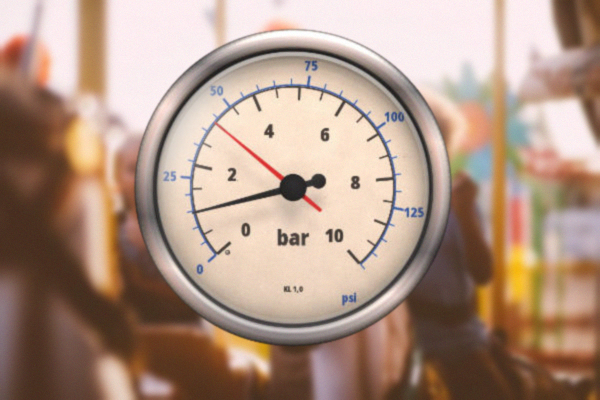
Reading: 1 (bar)
